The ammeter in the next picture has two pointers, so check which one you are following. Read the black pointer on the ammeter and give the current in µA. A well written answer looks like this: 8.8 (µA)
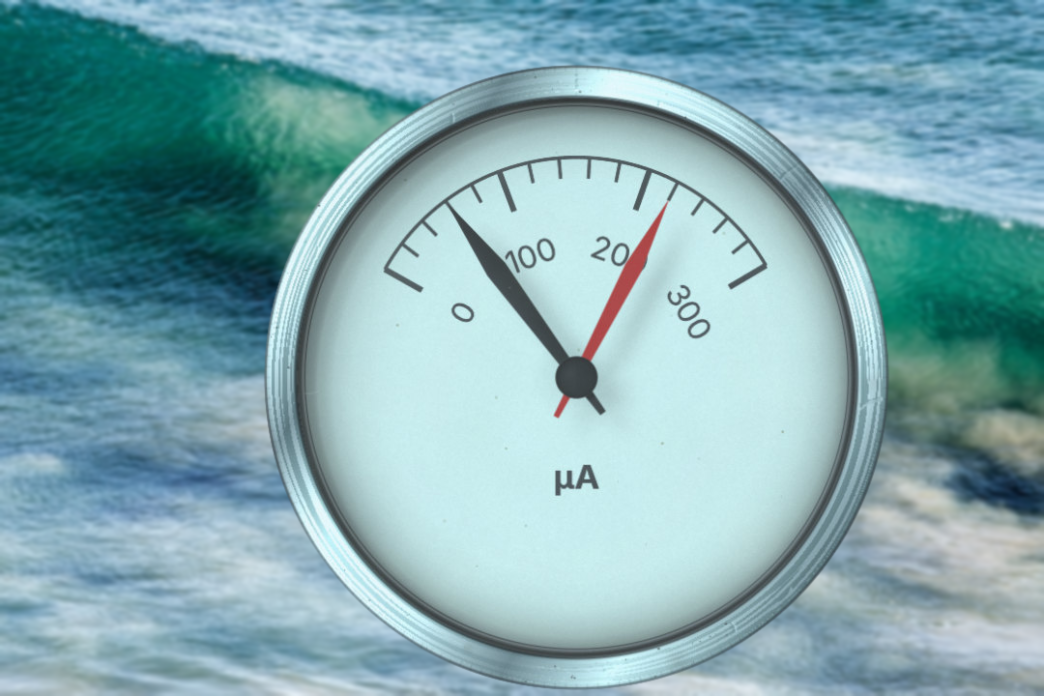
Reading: 60 (µA)
